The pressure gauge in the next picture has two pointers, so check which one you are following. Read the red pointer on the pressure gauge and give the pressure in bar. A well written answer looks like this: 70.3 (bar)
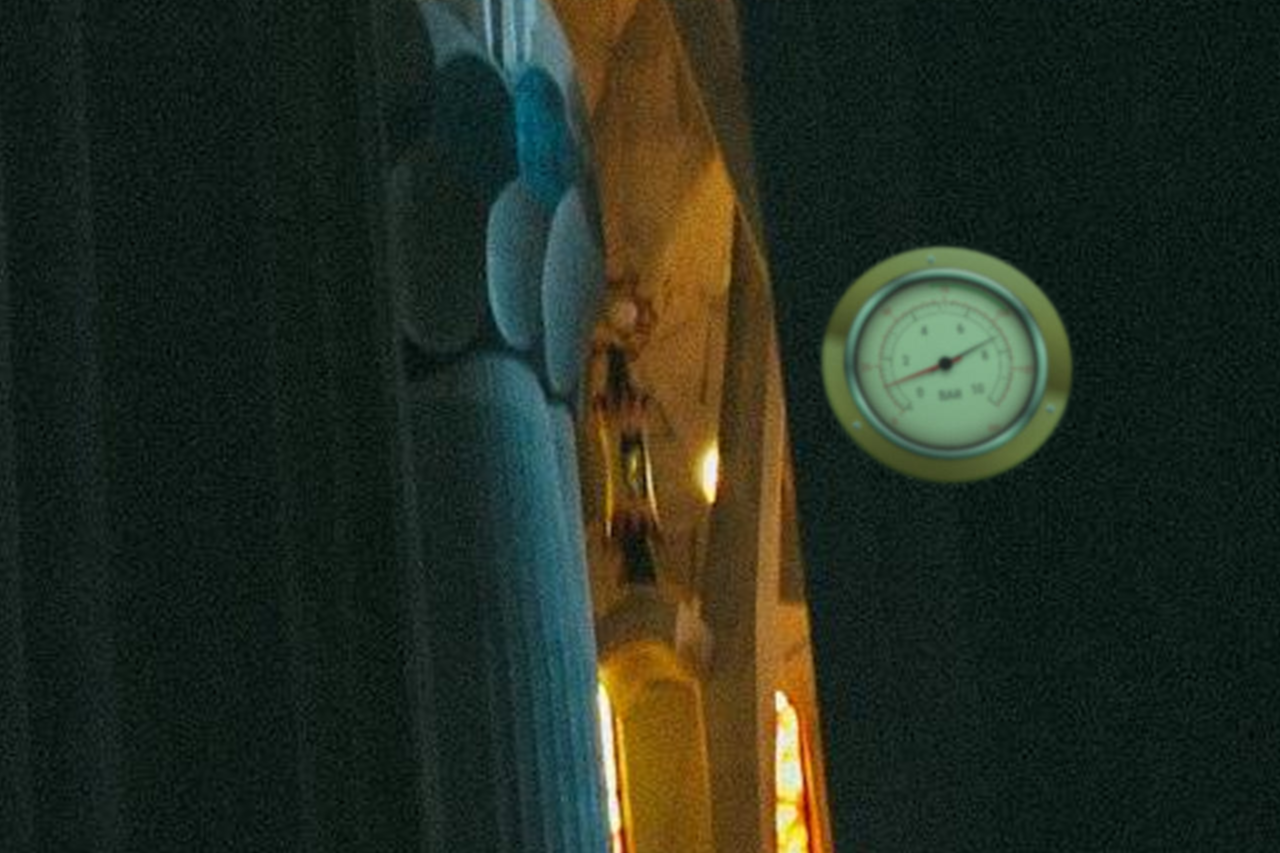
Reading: 1 (bar)
